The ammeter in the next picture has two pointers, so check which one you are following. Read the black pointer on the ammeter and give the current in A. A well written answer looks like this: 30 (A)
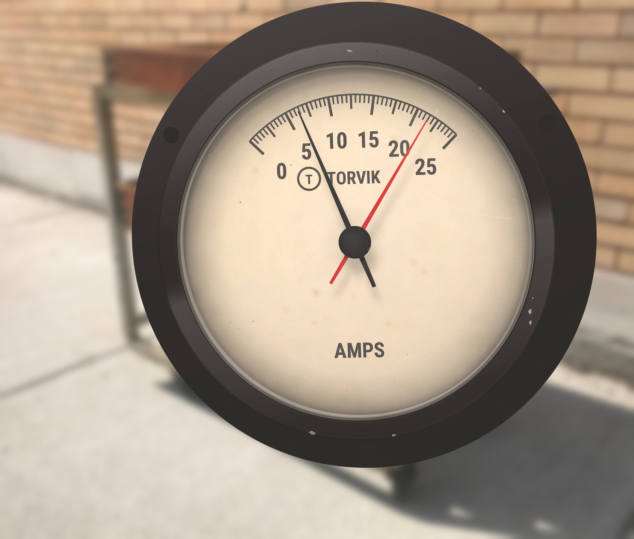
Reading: 6.5 (A)
